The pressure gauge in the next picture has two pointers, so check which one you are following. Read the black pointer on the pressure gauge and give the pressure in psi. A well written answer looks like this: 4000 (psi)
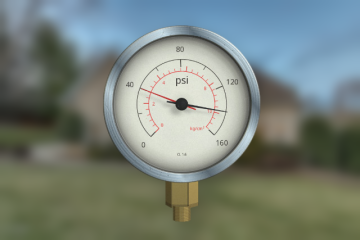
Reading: 140 (psi)
